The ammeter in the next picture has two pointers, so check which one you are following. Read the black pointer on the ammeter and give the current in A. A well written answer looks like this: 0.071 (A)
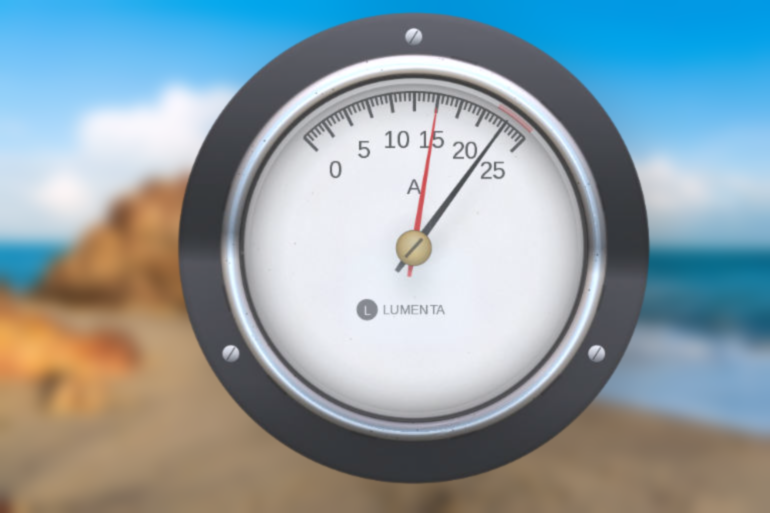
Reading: 22.5 (A)
